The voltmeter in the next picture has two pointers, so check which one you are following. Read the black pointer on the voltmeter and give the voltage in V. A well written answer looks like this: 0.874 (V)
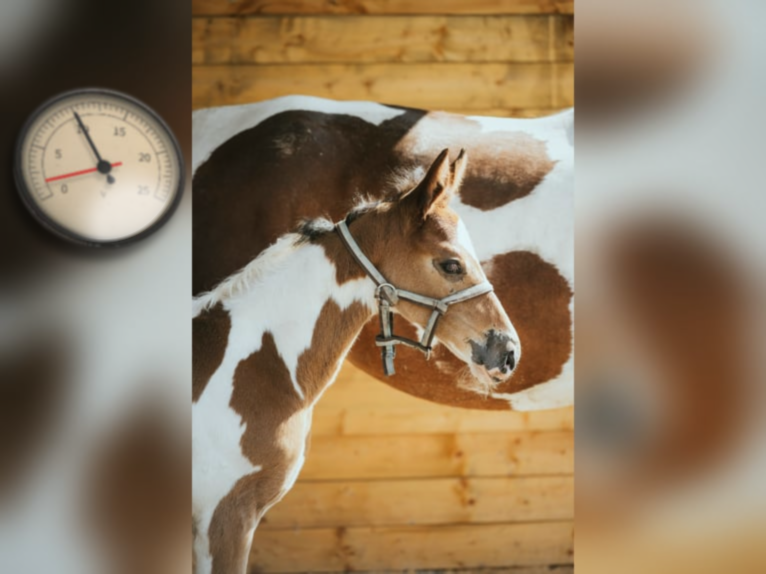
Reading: 10 (V)
